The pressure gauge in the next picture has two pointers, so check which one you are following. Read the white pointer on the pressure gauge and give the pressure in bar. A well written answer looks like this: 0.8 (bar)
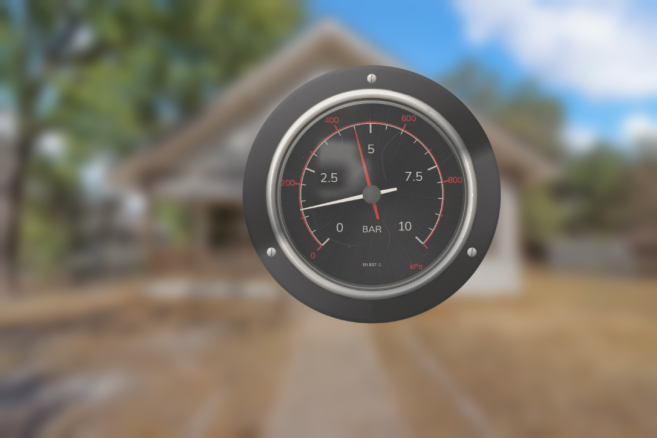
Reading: 1.25 (bar)
